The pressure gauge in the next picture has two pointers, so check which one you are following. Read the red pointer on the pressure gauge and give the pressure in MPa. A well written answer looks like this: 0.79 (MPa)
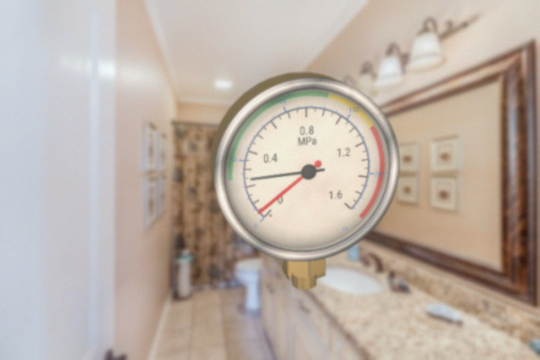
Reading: 0.05 (MPa)
